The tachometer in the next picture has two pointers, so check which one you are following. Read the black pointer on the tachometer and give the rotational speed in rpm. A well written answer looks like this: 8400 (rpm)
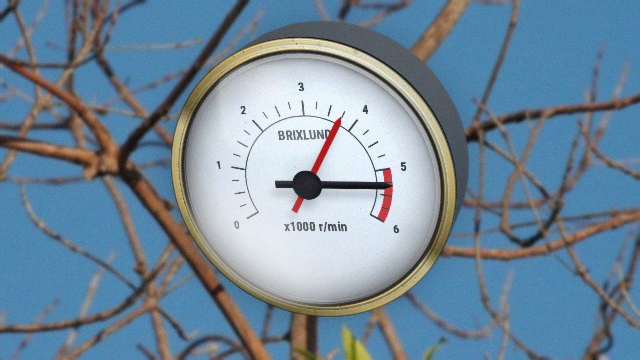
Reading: 5250 (rpm)
